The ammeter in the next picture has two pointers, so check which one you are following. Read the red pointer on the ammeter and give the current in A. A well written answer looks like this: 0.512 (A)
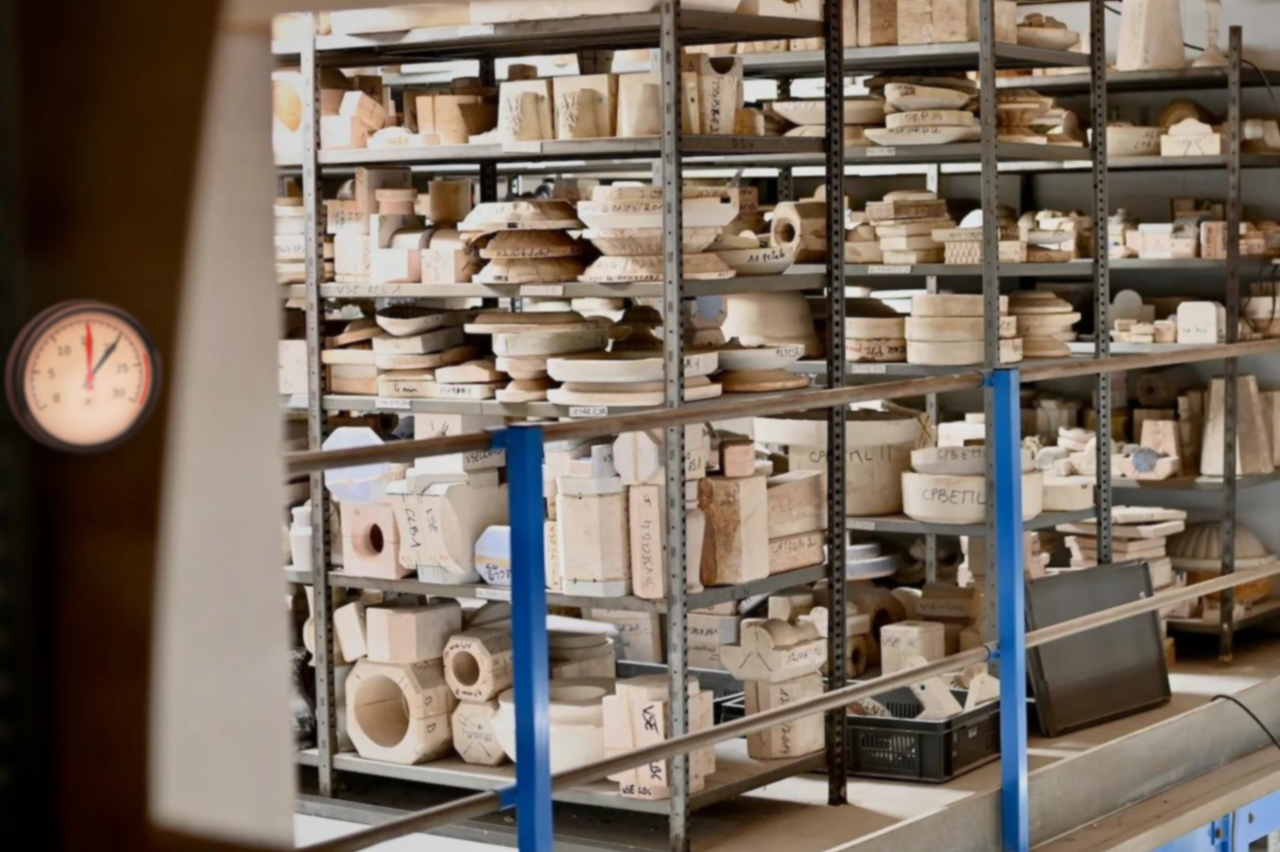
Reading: 15 (A)
